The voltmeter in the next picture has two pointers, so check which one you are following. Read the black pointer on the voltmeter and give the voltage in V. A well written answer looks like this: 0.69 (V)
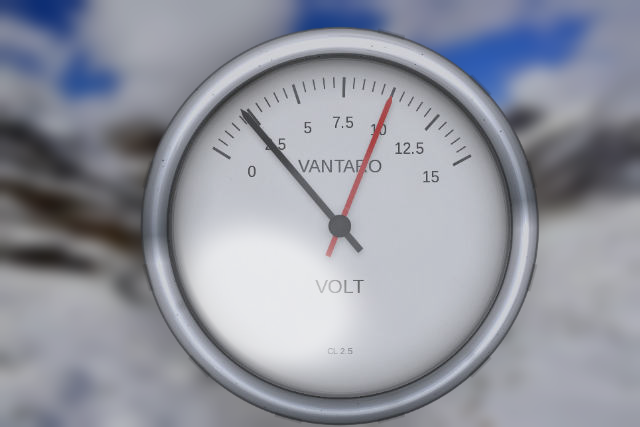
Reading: 2.25 (V)
